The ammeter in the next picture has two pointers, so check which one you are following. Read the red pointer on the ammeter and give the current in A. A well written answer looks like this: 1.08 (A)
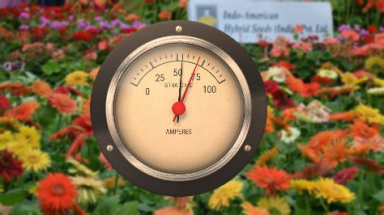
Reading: 70 (A)
